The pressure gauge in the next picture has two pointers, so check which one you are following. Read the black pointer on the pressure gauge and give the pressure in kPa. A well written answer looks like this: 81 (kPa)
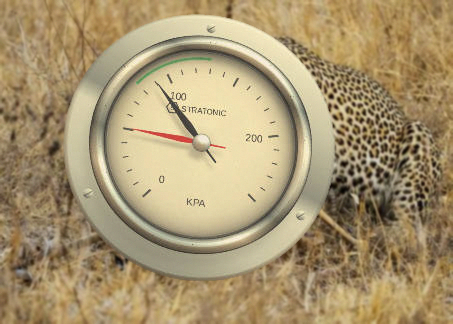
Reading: 90 (kPa)
